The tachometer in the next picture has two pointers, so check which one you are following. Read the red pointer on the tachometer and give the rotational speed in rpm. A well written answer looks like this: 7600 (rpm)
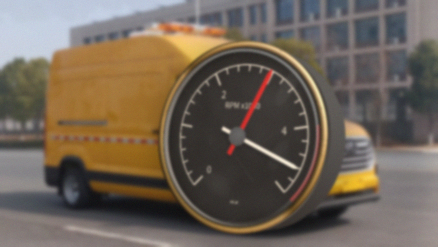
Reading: 3000 (rpm)
